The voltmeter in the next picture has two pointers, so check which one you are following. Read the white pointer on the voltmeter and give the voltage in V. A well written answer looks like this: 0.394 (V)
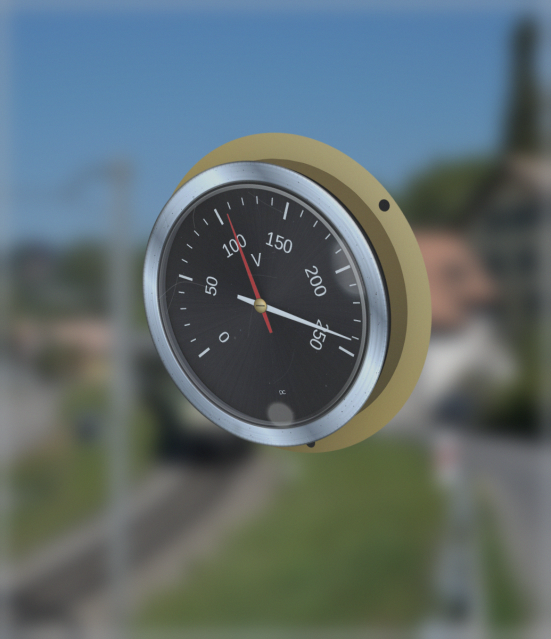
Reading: 240 (V)
